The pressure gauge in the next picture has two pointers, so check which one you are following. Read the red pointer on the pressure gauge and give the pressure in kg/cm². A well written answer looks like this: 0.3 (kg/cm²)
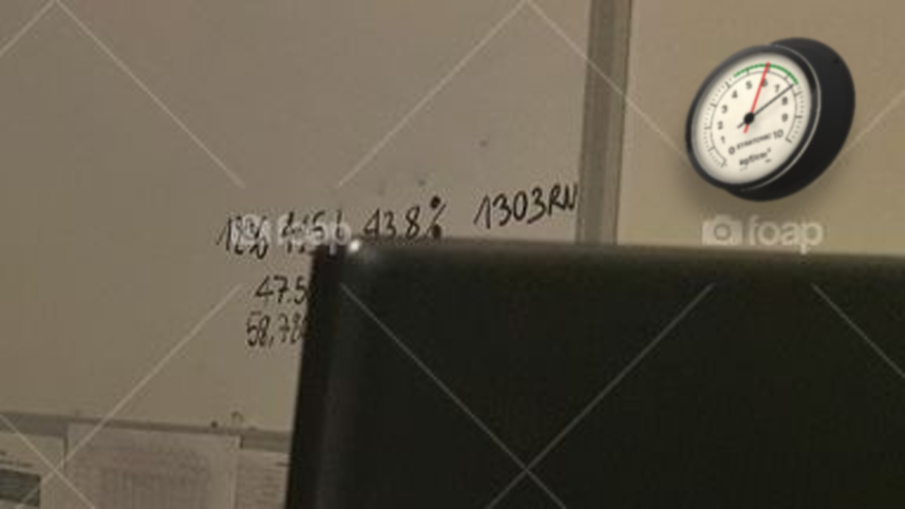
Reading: 6 (kg/cm²)
